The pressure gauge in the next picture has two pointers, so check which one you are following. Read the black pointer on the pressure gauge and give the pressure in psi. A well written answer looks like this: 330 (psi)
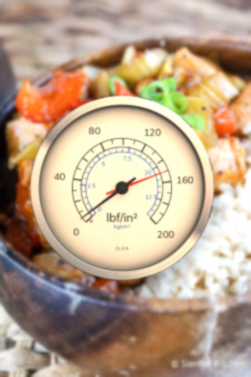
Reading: 5 (psi)
